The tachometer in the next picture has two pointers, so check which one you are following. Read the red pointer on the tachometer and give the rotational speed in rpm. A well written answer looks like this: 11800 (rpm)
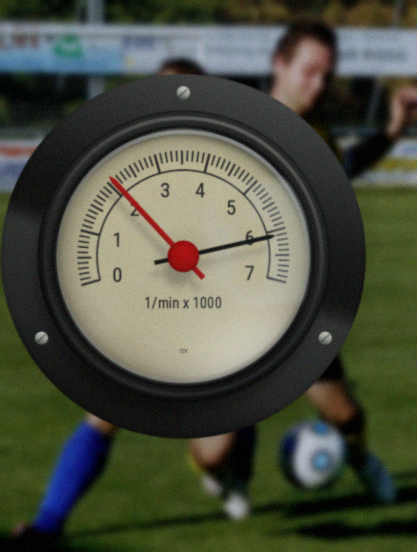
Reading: 2100 (rpm)
